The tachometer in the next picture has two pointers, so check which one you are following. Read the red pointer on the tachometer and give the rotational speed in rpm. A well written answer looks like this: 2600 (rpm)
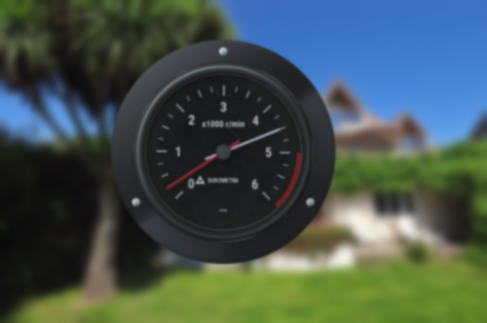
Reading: 250 (rpm)
